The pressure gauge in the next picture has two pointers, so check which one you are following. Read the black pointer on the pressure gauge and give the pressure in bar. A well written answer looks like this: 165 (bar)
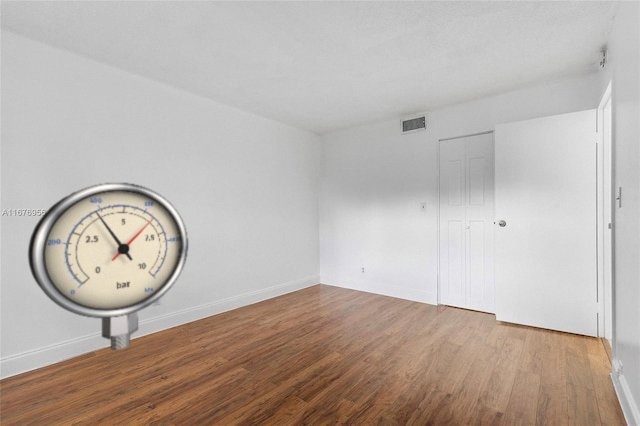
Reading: 3.75 (bar)
